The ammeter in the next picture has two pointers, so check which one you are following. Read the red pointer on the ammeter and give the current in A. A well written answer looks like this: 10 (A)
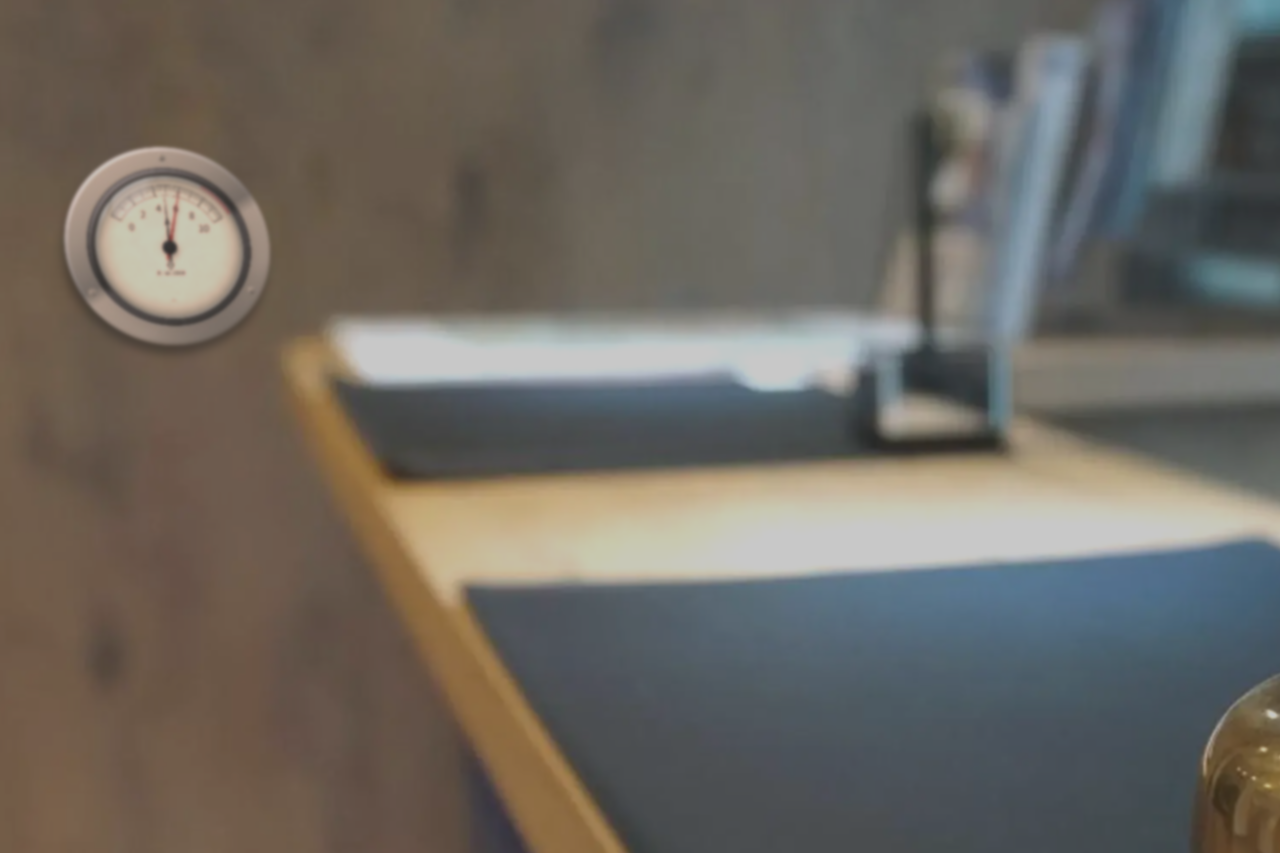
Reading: 6 (A)
